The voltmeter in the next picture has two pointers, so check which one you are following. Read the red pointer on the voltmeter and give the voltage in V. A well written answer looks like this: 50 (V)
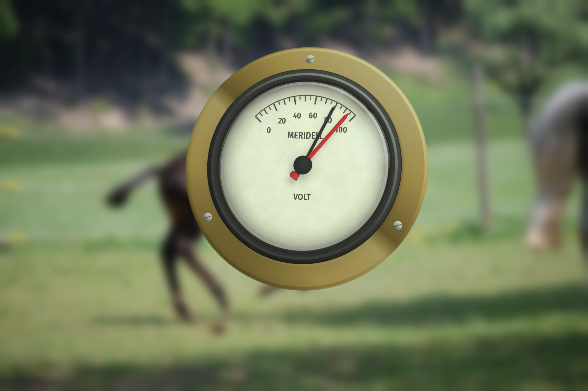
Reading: 95 (V)
